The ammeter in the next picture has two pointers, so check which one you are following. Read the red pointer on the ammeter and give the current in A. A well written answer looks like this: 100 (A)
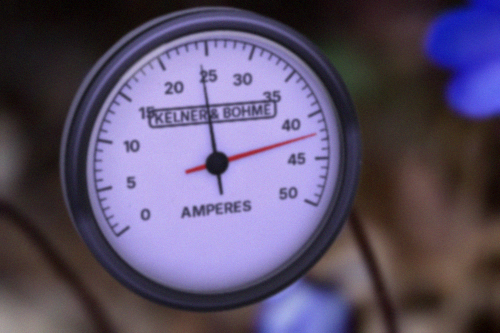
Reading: 42 (A)
